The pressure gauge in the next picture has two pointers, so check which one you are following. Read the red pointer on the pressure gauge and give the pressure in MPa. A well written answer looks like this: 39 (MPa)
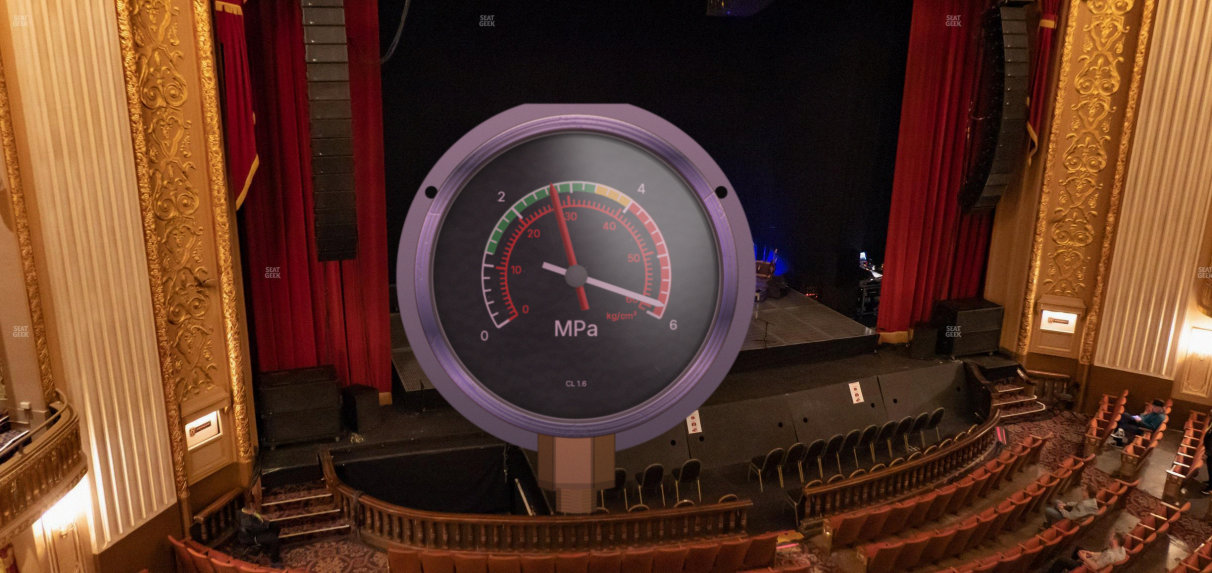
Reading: 2.7 (MPa)
